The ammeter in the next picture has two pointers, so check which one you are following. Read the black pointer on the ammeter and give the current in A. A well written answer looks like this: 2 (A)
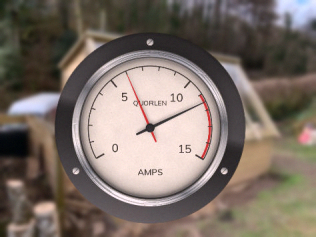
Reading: 11.5 (A)
